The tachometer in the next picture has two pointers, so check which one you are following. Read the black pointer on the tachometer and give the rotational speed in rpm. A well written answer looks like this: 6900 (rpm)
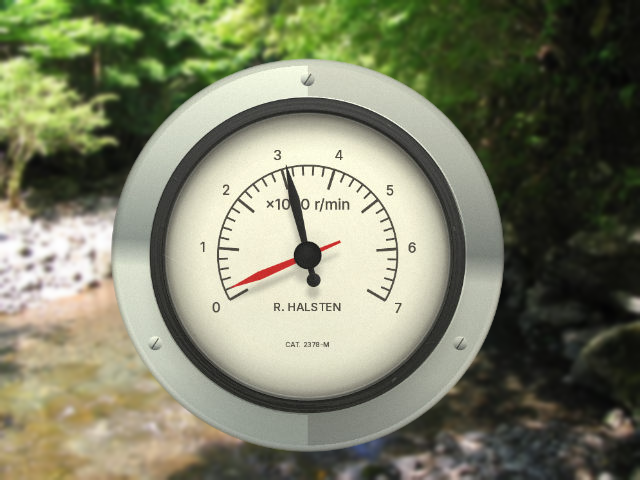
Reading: 3100 (rpm)
